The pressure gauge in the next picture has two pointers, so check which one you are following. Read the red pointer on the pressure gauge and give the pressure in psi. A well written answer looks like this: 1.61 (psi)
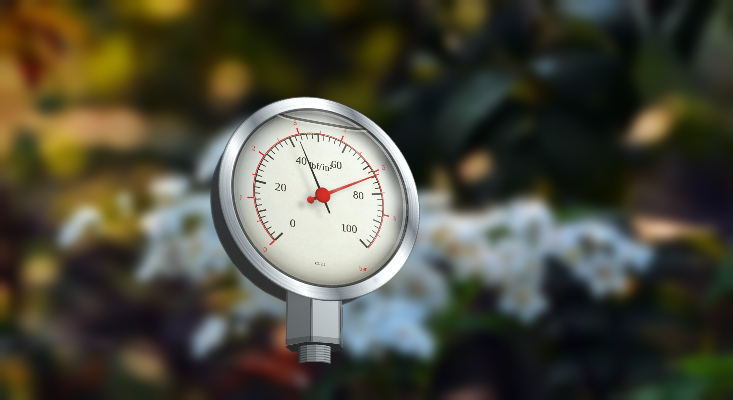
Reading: 74 (psi)
